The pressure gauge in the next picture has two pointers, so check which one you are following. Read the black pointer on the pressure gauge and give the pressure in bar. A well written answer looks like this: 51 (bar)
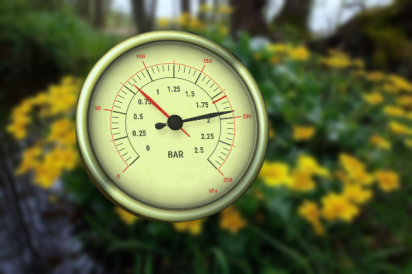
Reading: 1.95 (bar)
